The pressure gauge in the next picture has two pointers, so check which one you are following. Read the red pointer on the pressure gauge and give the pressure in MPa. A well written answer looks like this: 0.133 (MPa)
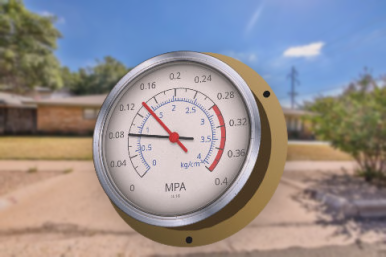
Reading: 0.14 (MPa)
